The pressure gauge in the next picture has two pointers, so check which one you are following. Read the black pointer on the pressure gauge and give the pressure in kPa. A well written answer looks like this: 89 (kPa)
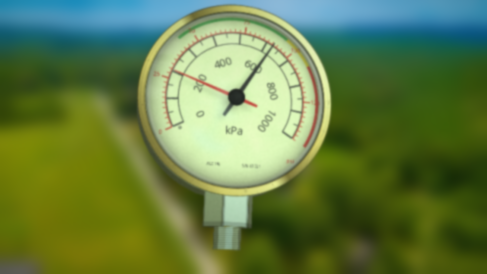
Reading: 625 (kPa)
